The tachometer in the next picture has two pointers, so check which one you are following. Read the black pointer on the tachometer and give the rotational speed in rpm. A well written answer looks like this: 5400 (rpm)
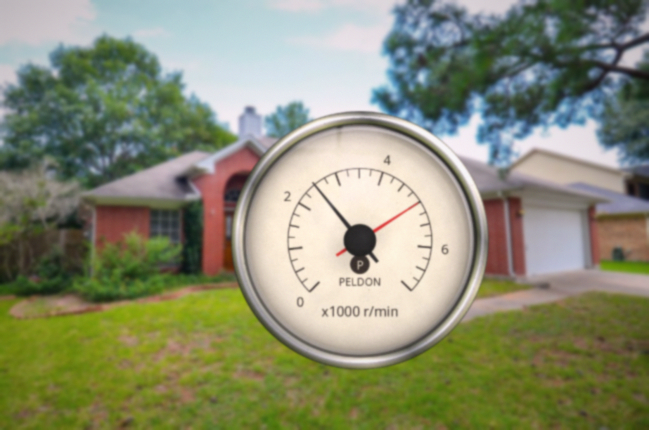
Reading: 2500 (rpm)
